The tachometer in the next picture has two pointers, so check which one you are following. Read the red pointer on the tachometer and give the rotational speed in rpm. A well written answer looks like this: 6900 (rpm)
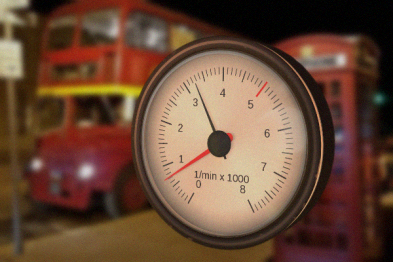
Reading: 700 (rpm)
